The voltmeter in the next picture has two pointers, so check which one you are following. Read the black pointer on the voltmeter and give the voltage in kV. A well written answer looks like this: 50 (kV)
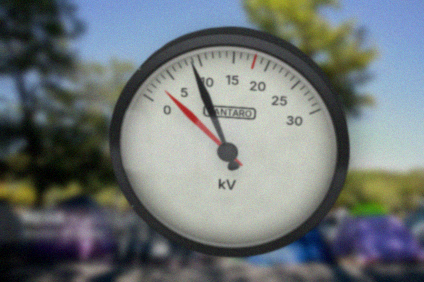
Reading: 9 (kV)
